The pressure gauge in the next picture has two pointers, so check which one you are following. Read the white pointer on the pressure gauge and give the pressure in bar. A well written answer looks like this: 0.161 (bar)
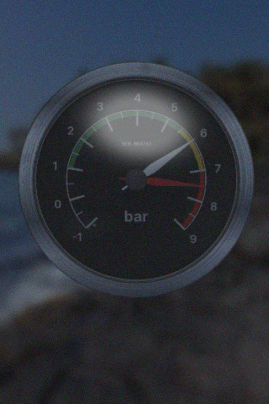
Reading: 6 (bar)
